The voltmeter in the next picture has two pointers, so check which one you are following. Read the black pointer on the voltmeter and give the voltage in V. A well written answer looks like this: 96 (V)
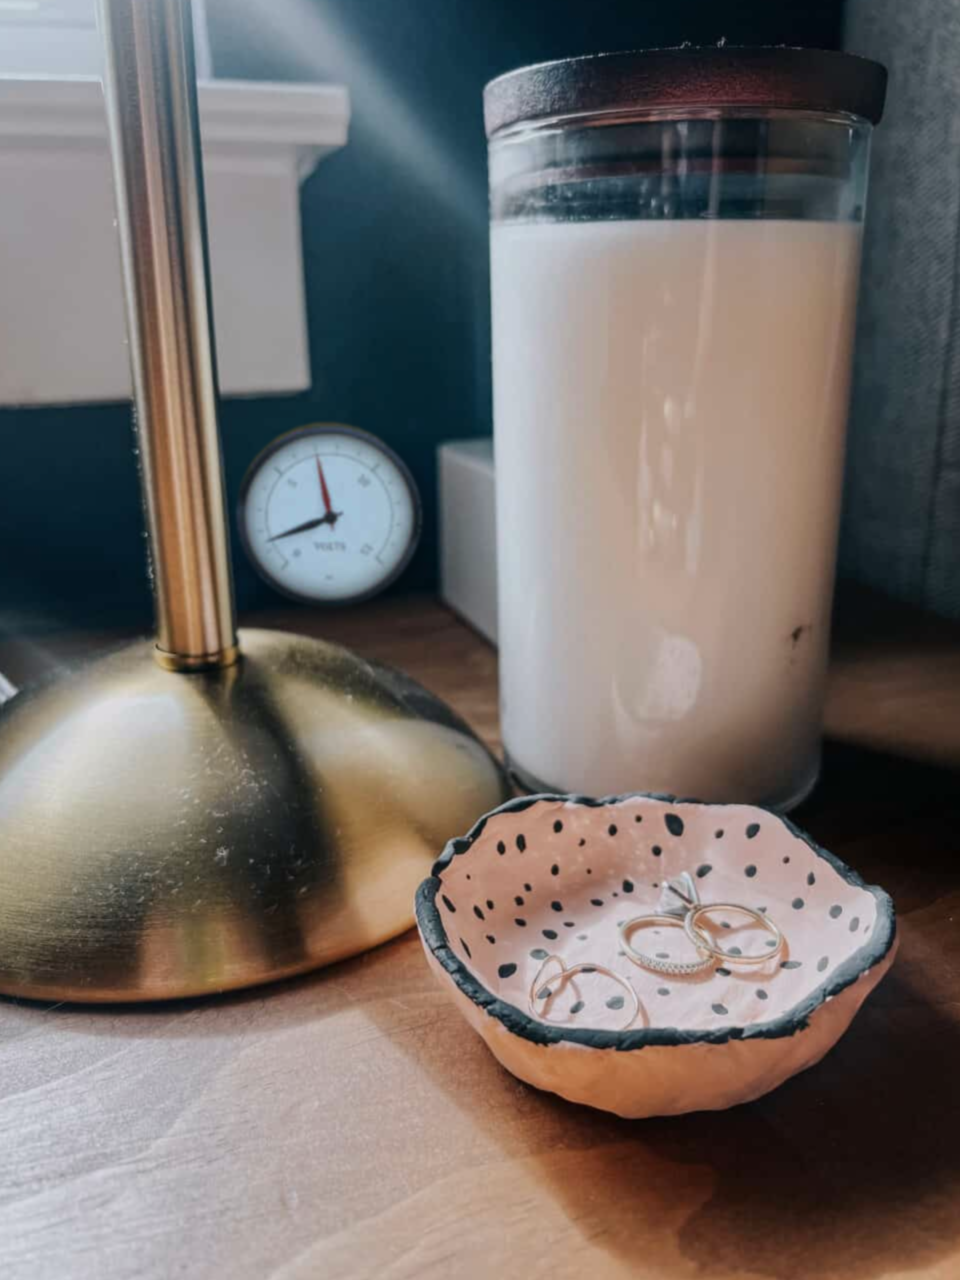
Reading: 1.5 (V)
